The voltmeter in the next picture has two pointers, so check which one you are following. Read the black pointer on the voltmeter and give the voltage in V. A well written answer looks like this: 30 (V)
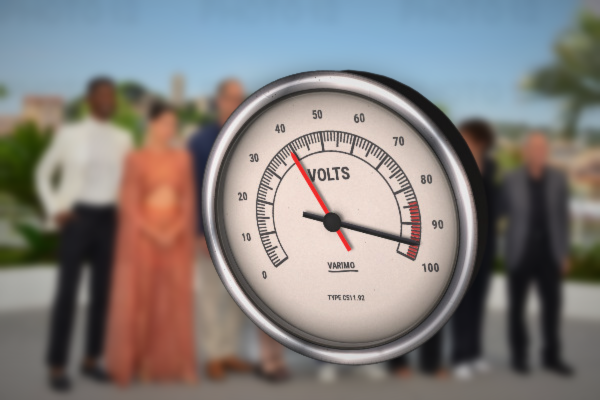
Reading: 95 (V)
